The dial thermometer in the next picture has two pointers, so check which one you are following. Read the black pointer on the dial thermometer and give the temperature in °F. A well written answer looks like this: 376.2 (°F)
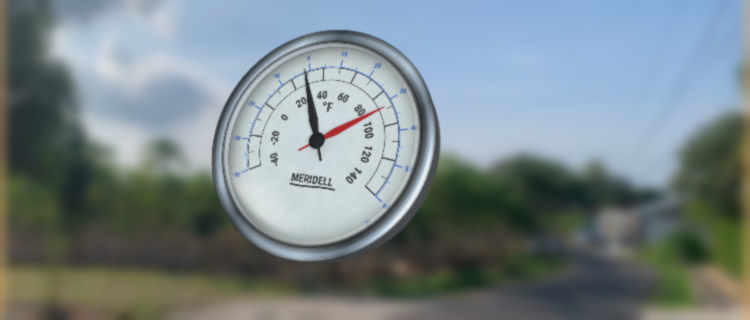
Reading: 30 (°F)
